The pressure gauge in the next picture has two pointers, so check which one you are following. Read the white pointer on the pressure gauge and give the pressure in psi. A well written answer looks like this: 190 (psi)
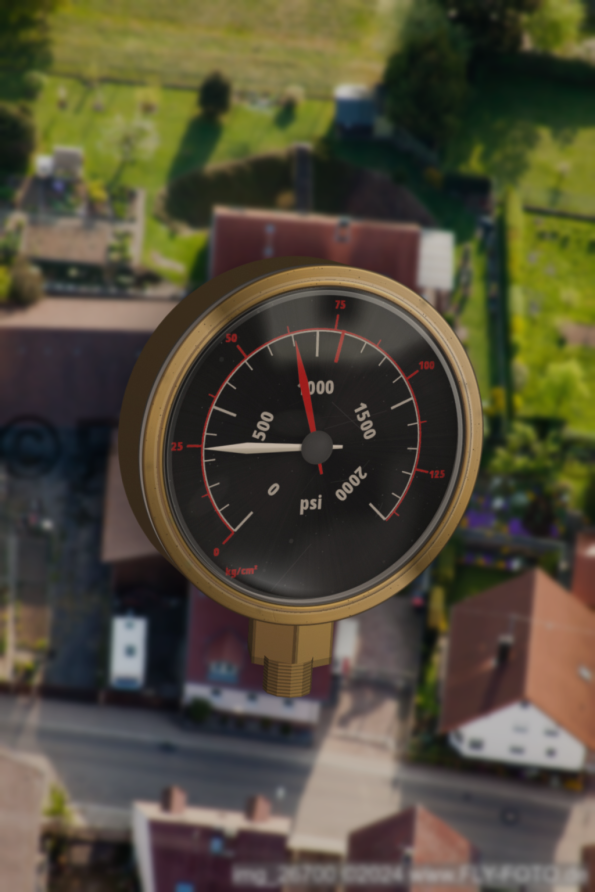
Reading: 350 (psi)
